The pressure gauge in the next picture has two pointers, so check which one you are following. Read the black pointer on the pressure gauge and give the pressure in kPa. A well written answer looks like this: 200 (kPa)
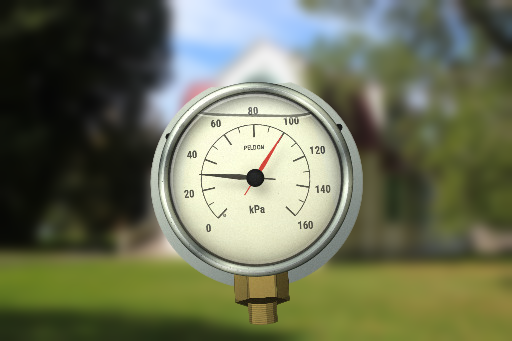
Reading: 30 (kPa)
